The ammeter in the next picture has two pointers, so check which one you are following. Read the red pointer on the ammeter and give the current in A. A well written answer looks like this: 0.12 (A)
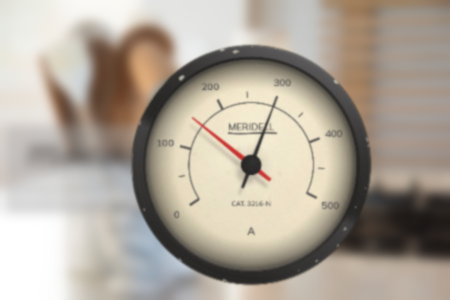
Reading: 150 (A)
